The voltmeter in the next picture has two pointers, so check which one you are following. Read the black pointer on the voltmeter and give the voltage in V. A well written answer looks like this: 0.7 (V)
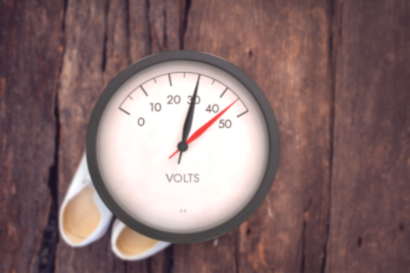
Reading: 30 (V)
